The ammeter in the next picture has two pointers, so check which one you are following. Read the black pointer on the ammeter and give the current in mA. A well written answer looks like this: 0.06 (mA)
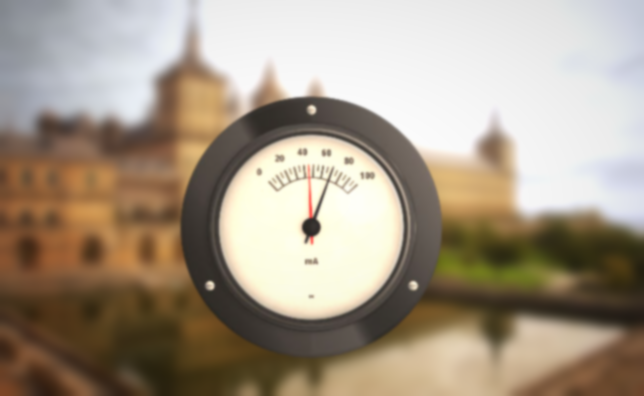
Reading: 70 (mA)
